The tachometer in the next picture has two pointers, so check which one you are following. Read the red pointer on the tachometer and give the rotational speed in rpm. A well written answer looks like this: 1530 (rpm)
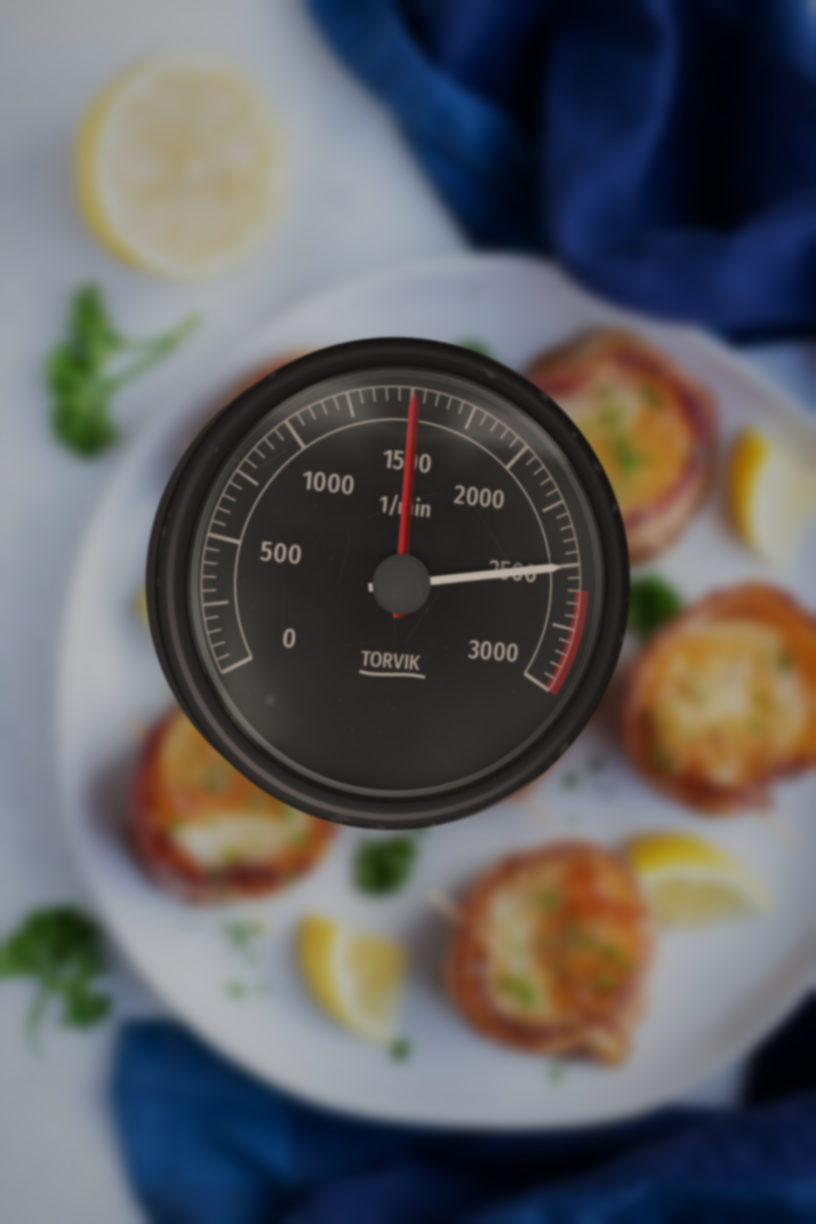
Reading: 1500 (rpm)
